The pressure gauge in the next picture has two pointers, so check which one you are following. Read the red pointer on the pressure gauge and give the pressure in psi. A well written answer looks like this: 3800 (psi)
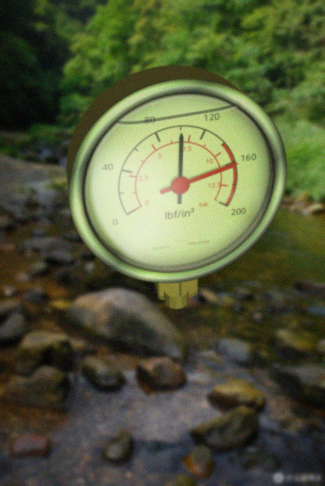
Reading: 160 (psi)
